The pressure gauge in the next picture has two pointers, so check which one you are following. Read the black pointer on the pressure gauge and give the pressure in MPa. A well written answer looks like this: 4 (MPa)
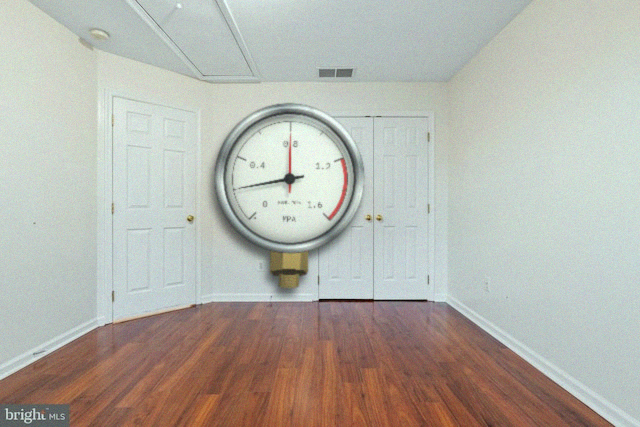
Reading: 0.2 (MPa)
